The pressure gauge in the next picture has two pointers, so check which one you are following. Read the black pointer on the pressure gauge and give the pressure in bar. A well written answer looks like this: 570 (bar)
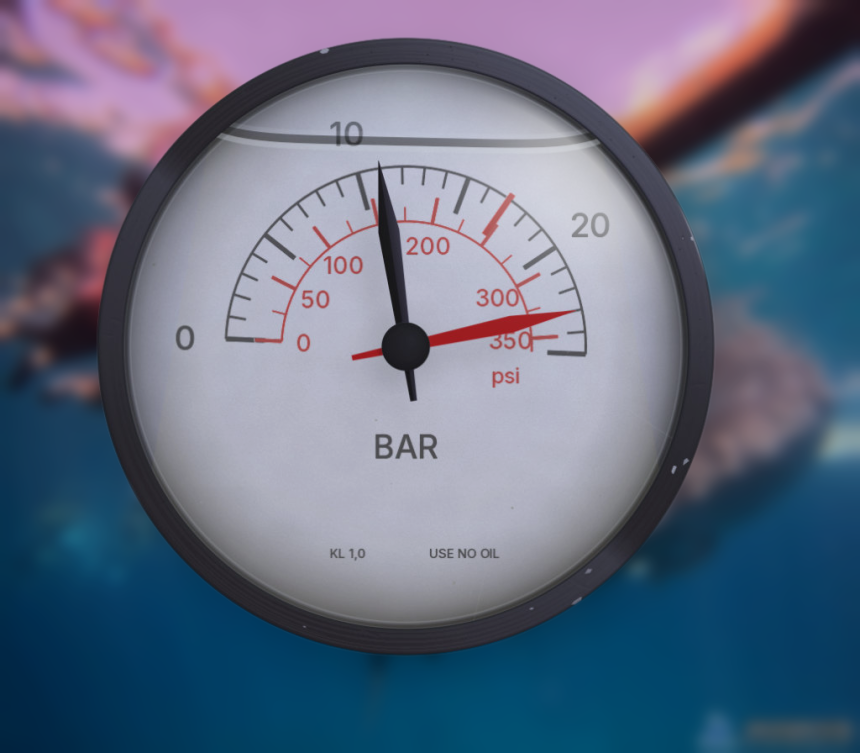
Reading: 11 (bar)
